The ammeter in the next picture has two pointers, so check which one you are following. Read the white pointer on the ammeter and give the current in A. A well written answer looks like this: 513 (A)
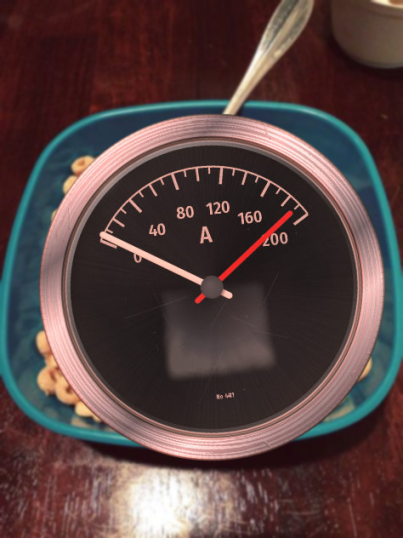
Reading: 5 (A)
